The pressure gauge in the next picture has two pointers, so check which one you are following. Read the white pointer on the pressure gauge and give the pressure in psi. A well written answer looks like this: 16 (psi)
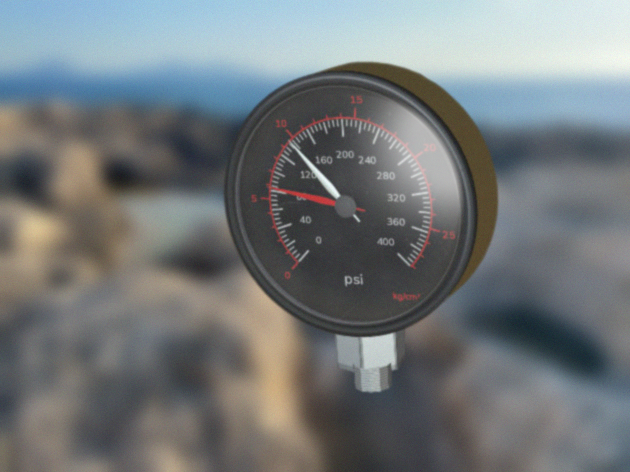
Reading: 140 (psi)
